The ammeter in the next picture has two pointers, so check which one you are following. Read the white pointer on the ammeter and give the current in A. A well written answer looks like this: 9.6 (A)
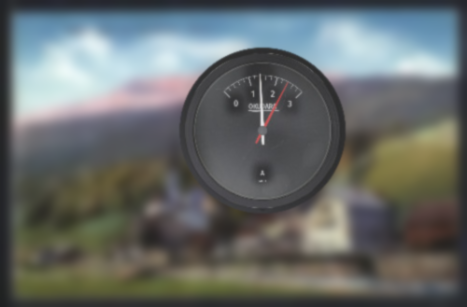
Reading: 1.4 (A)
